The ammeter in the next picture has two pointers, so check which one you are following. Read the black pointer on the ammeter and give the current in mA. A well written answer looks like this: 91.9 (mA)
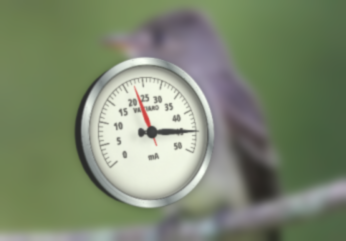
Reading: 45 (mA)
